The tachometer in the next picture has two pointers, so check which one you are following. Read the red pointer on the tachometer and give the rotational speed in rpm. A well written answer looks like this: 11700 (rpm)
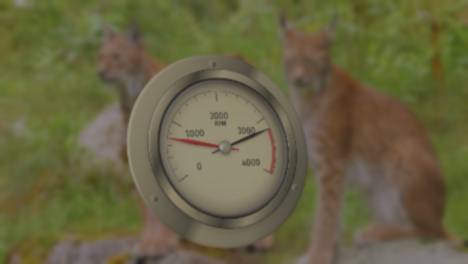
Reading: 700 (rpm)
